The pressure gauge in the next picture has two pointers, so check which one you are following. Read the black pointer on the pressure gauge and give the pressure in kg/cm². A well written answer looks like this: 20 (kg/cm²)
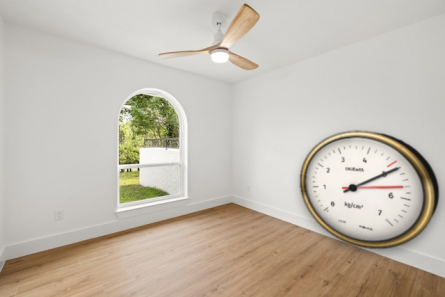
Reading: 5 (kg/cm²)
